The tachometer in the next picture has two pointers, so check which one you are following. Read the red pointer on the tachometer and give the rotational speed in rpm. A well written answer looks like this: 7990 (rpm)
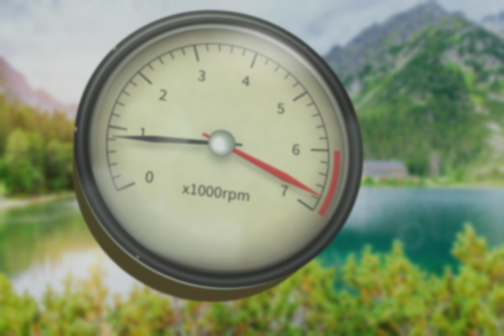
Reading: 6800 (rpm)
